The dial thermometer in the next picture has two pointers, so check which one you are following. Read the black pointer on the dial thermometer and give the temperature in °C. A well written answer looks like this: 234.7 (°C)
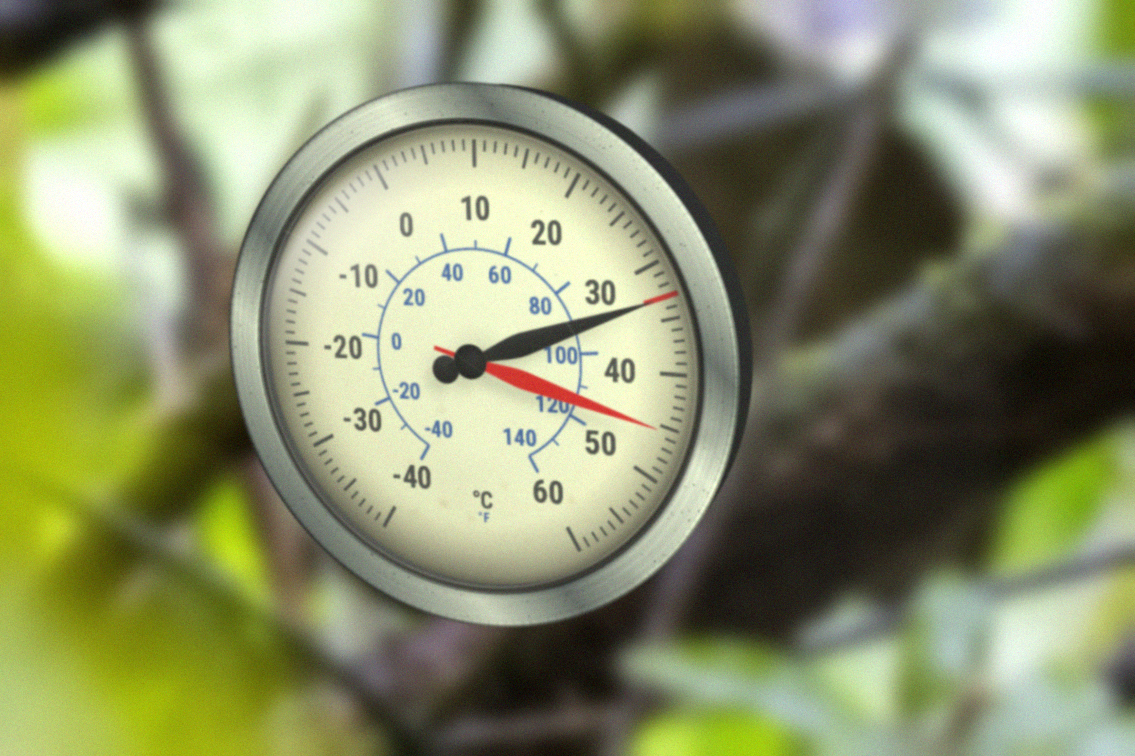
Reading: 33 (°C)
